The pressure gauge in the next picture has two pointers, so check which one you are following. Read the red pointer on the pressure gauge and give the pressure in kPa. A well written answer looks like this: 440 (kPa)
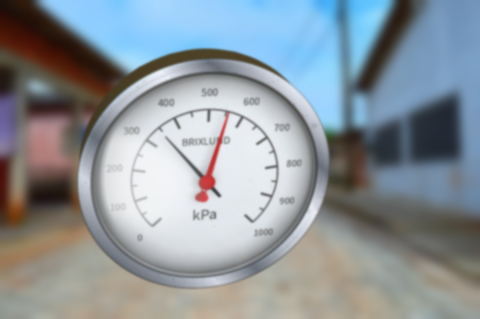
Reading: 550 (kPa)
